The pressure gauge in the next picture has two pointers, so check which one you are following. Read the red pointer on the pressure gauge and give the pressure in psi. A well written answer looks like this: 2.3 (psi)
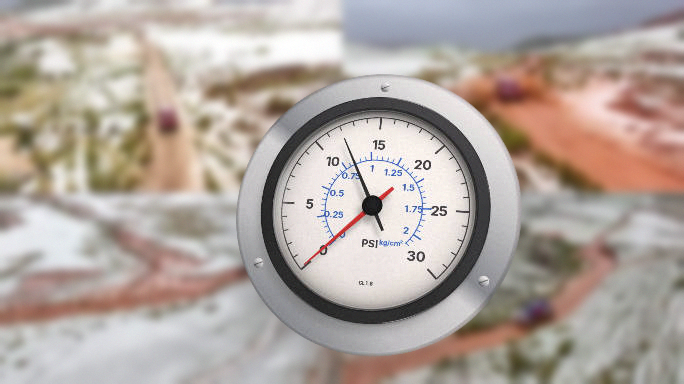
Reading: 0 (psi)
